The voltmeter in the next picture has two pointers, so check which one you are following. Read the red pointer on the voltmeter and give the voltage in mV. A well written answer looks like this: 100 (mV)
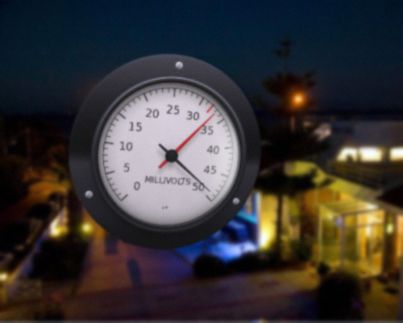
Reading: 33 (mV)
